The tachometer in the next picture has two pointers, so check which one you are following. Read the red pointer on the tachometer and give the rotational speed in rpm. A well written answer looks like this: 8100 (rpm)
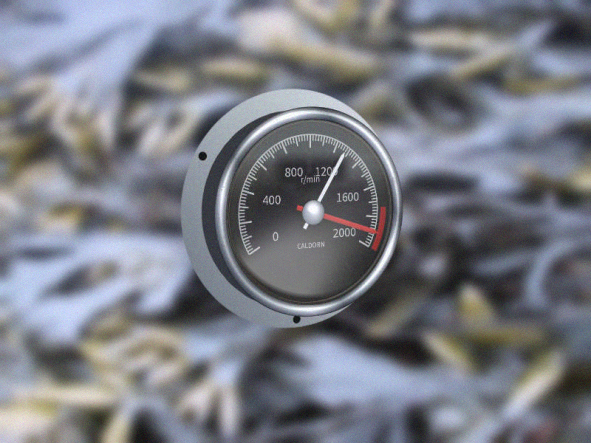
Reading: 1900 (rpm)
